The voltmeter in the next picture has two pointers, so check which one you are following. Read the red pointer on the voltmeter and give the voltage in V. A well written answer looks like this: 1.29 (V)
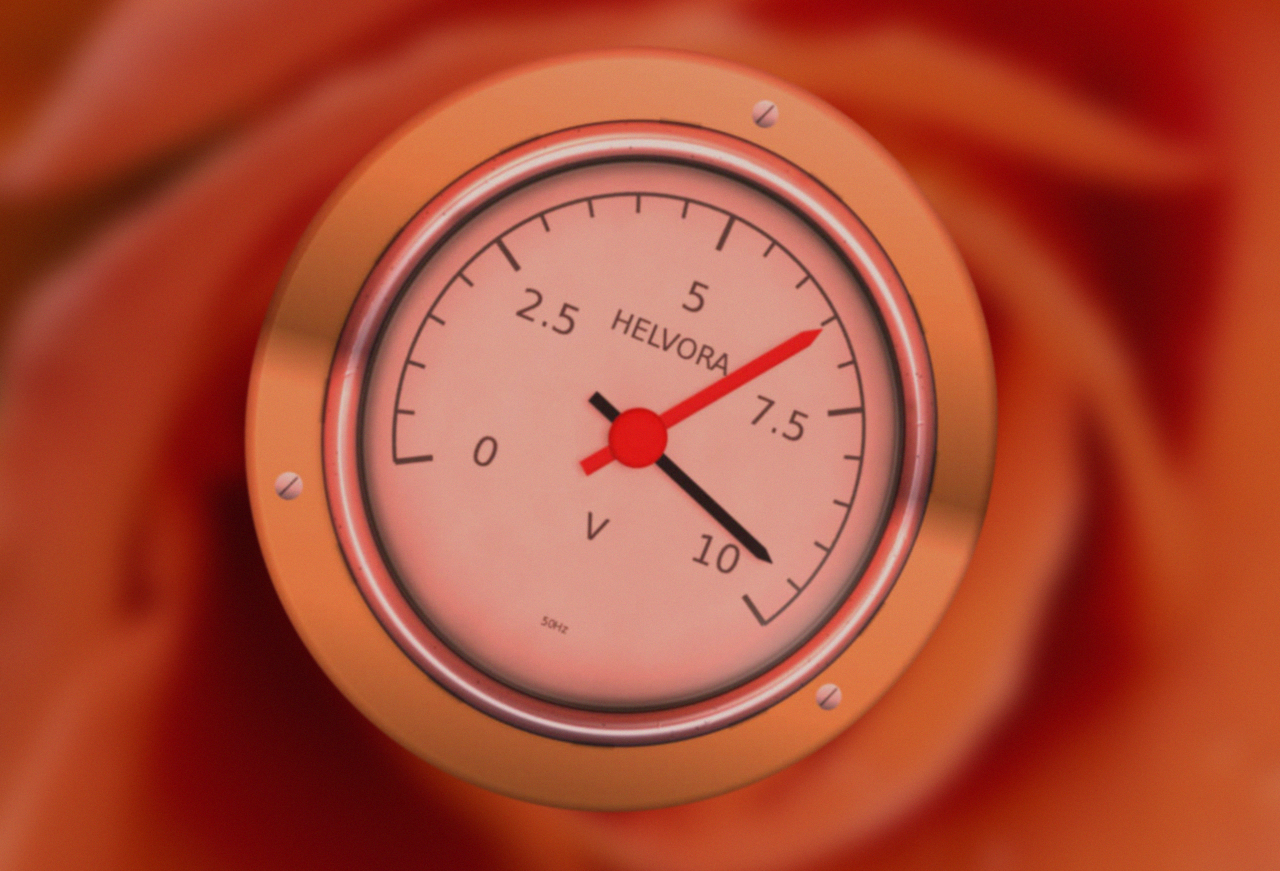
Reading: 6.5 (V)
